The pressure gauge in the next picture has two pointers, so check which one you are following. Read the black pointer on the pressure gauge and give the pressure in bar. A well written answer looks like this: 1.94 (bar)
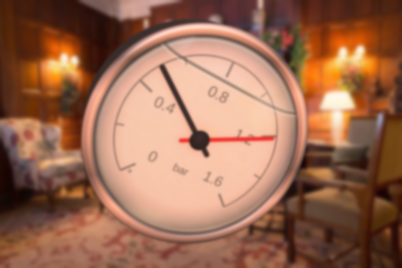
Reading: 0.5 (bar)
